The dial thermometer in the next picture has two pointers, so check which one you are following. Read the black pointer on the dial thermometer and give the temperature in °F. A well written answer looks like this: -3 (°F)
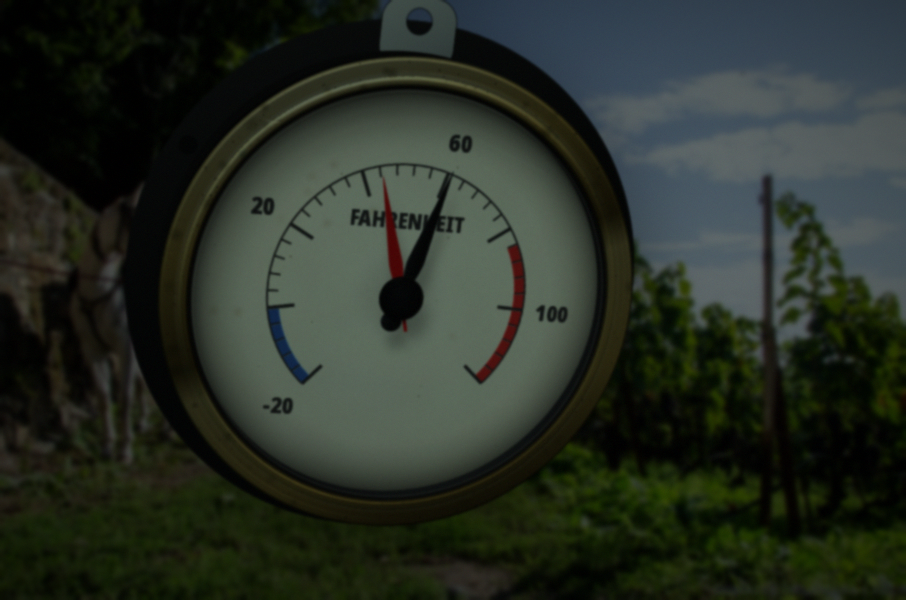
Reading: 60 (°F)
